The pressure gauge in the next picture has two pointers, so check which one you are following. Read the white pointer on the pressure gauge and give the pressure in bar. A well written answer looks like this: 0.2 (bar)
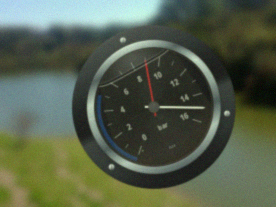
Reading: 15 (bar)
